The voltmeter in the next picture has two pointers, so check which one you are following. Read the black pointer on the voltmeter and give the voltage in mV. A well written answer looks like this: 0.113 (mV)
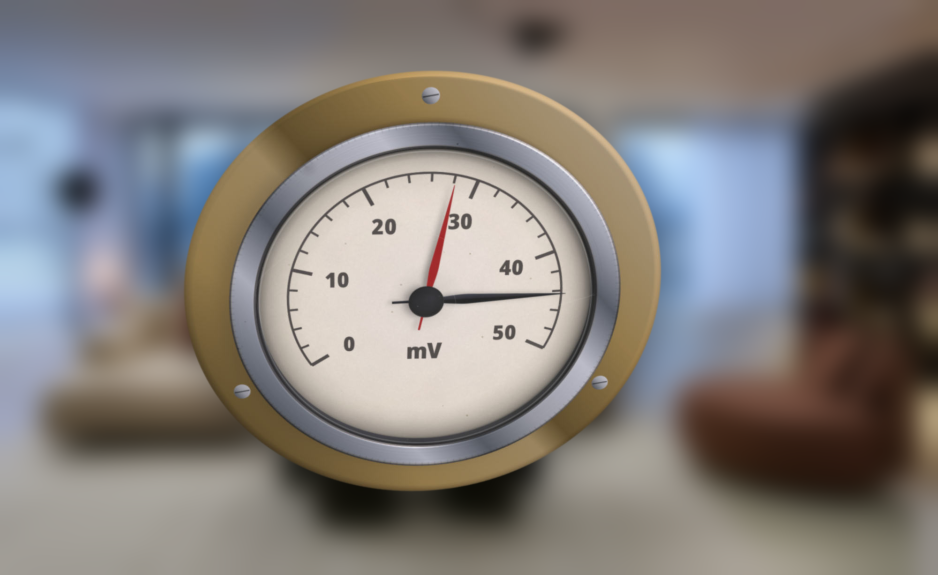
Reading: 44 (mV)
